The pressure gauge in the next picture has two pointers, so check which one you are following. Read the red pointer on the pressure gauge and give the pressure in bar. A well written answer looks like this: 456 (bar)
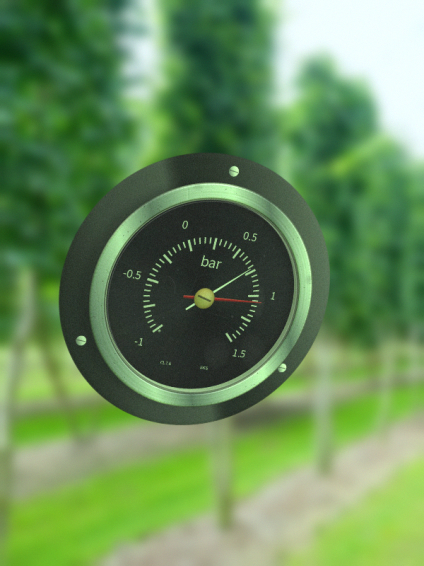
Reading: 1.05 (bar)
